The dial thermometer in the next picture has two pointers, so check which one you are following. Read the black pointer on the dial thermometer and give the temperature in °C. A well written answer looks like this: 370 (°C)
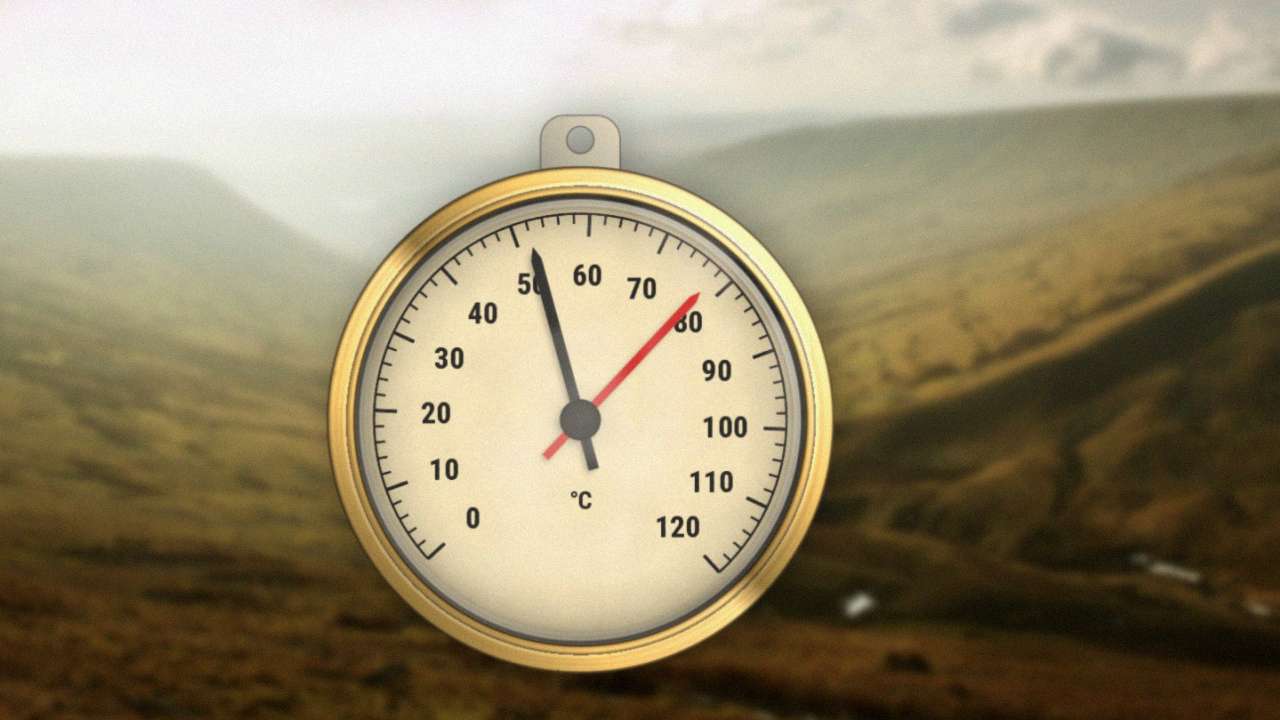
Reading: 52 (°C)
